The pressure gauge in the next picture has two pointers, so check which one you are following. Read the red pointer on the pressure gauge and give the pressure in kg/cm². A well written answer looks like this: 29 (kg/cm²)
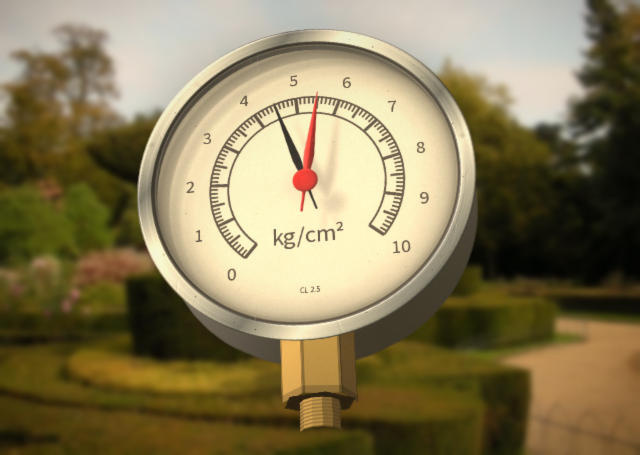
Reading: 5.5 (kg/cm²)
